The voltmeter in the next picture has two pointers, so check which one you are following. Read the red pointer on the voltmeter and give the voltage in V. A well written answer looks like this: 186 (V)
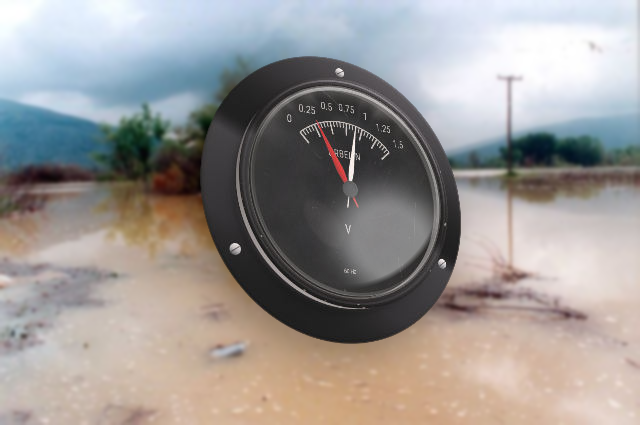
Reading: 0.25 (V)
